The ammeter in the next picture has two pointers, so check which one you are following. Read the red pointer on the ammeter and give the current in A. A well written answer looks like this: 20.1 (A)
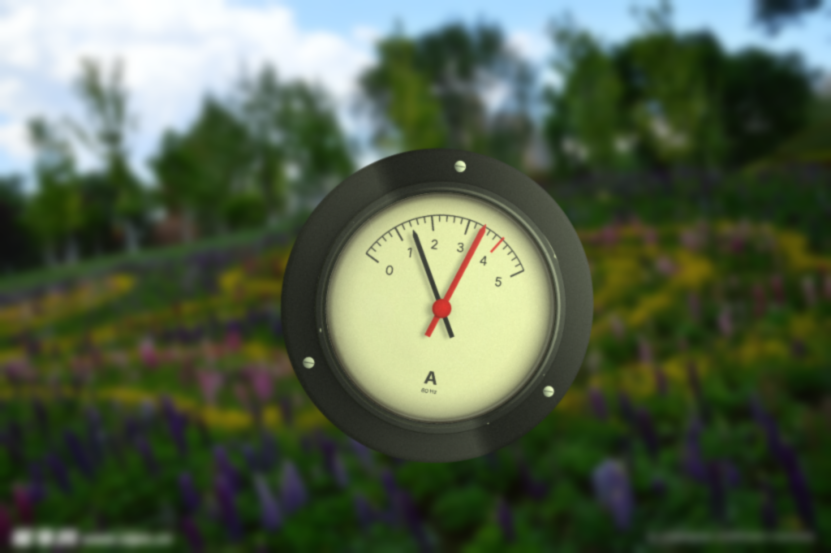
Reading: 3.4 (A)
